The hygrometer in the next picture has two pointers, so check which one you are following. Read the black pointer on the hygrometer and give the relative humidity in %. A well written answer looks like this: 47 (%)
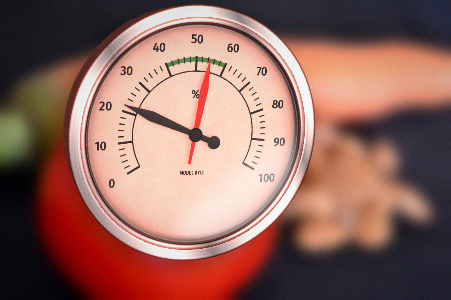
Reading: 22 (%)
